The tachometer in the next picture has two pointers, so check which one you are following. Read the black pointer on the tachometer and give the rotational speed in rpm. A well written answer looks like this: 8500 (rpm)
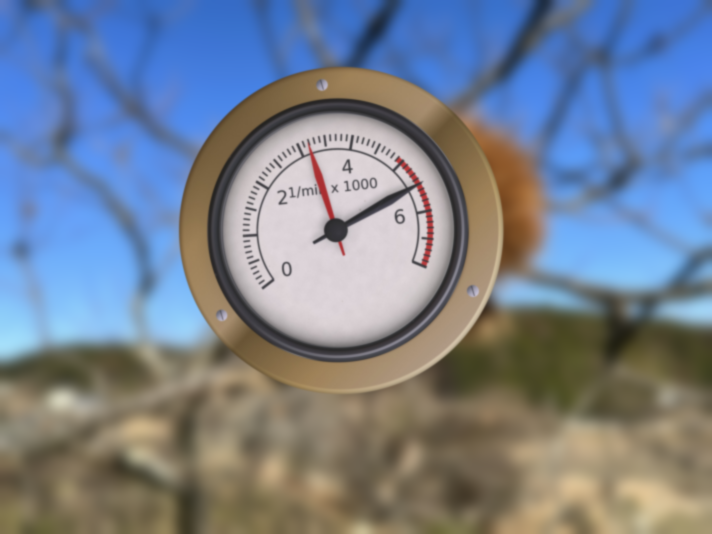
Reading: 5500 (rpm)
